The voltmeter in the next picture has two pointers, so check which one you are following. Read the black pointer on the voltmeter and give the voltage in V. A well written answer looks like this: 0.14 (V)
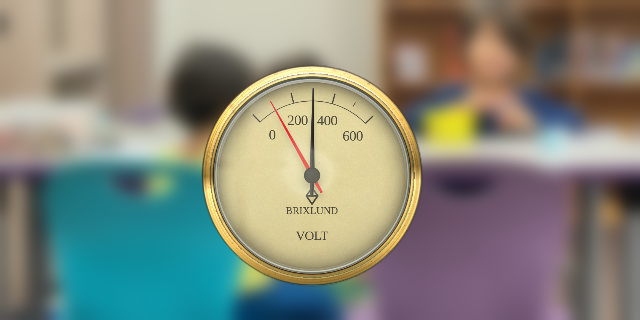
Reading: 300 (V)
